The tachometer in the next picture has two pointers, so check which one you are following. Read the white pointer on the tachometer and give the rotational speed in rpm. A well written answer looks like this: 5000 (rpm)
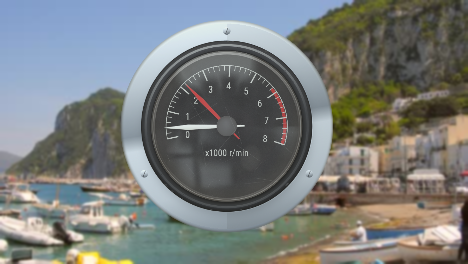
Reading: 400 (rpm)
